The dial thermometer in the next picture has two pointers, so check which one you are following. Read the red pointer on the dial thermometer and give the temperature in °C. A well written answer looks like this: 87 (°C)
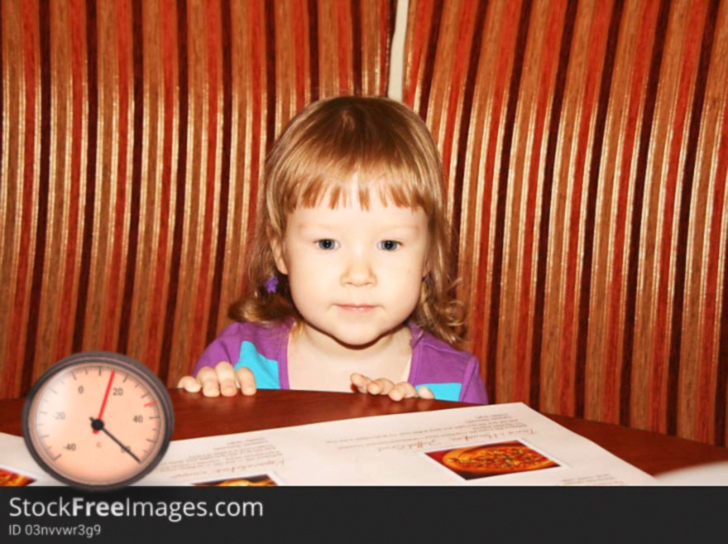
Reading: 15 (°C)
